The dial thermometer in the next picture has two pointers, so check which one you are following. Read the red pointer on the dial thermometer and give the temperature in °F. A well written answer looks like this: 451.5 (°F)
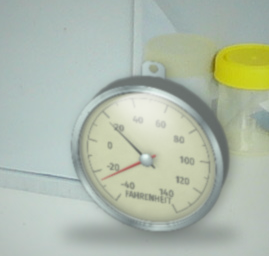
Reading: -25 (°F)
